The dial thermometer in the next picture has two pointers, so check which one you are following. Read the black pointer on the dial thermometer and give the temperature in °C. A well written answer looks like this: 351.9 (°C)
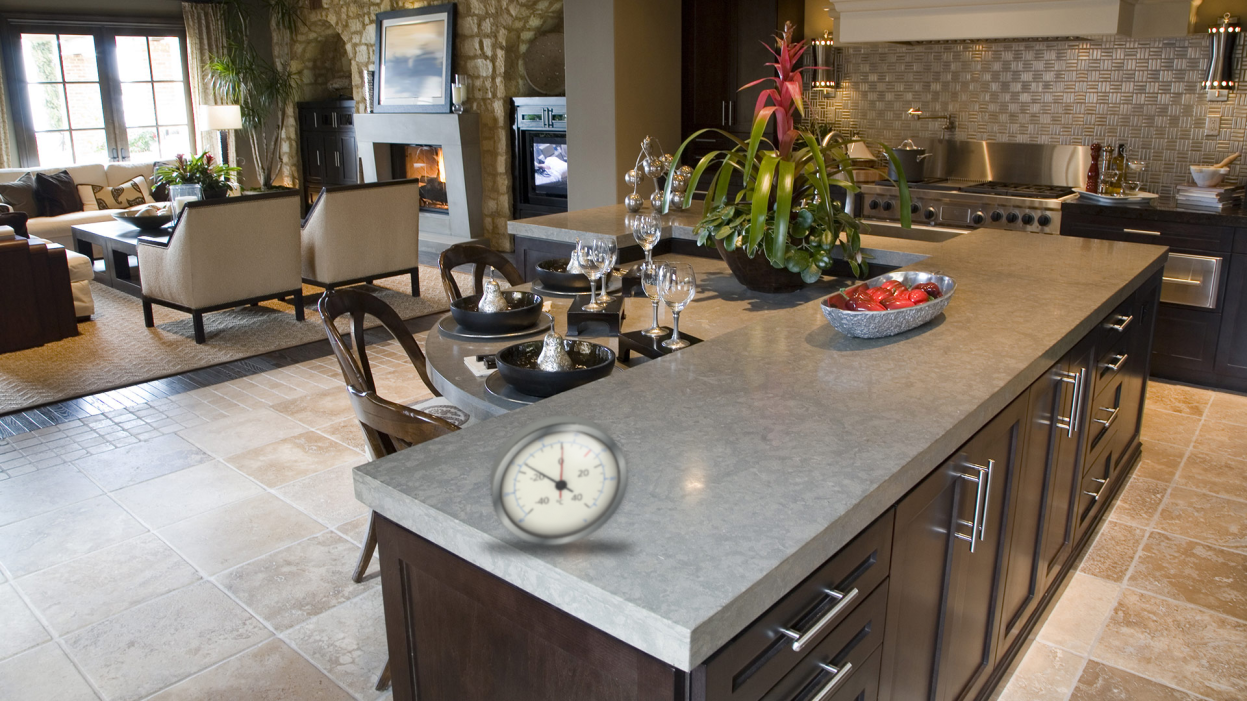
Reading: -16 (°C)
